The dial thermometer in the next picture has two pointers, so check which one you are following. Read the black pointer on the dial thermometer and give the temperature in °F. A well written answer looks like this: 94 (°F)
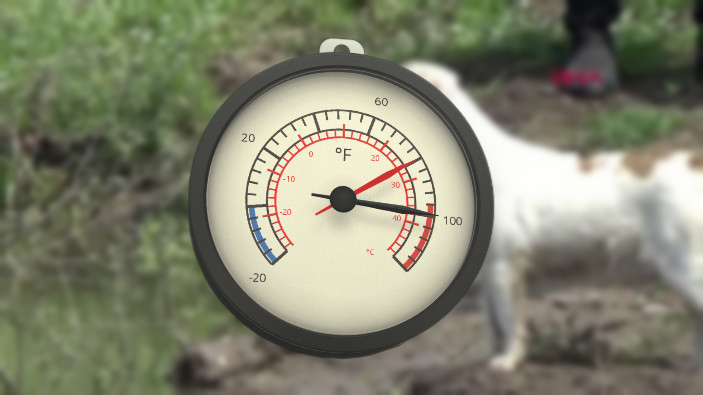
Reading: 100 (°F)
